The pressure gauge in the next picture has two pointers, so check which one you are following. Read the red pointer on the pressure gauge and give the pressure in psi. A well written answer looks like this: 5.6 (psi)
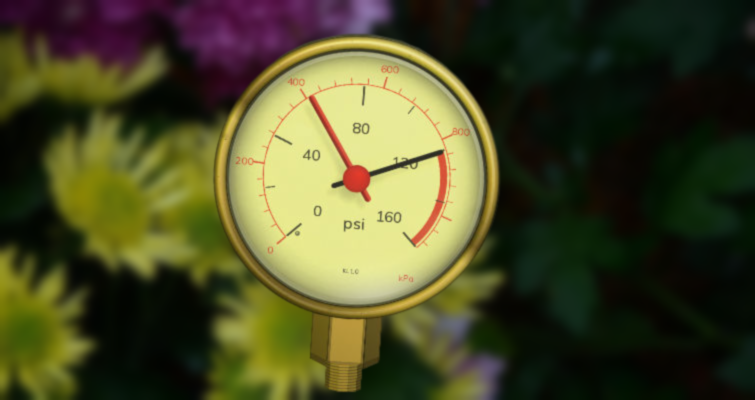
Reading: 60 (psi)
